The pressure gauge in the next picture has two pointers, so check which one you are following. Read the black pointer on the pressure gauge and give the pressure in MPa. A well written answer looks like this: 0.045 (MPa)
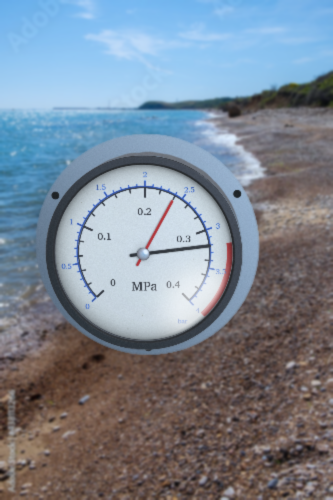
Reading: 0.32 (MPa)
